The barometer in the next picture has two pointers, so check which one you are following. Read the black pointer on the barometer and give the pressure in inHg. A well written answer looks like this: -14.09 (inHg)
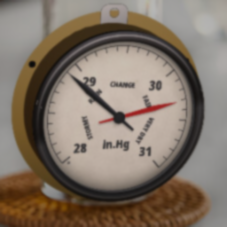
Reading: 28.9 (inHg)
